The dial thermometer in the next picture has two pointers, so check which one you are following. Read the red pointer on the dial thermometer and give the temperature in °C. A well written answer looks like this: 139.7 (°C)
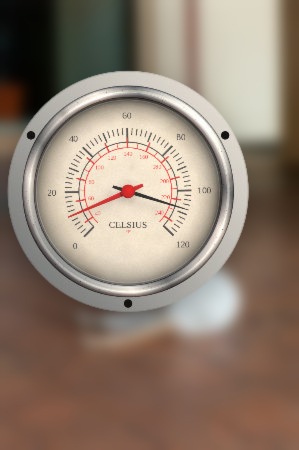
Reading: 10 (°C)
